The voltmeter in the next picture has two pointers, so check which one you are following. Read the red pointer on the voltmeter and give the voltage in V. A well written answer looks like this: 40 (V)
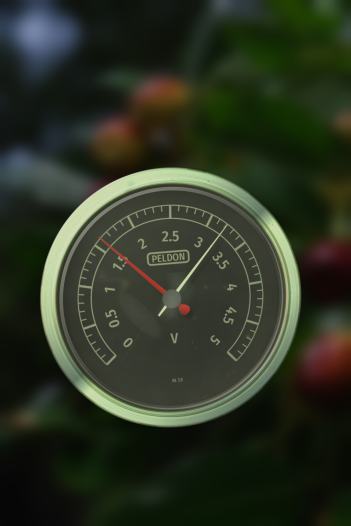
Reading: 1.6 (V)
